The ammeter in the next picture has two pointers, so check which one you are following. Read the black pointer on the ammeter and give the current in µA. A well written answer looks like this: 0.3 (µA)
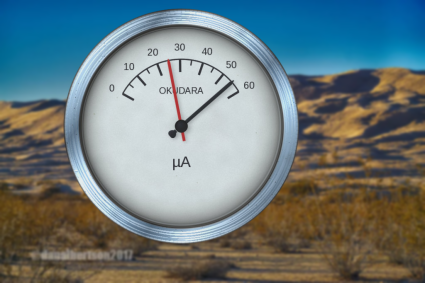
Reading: 55 (µA)
